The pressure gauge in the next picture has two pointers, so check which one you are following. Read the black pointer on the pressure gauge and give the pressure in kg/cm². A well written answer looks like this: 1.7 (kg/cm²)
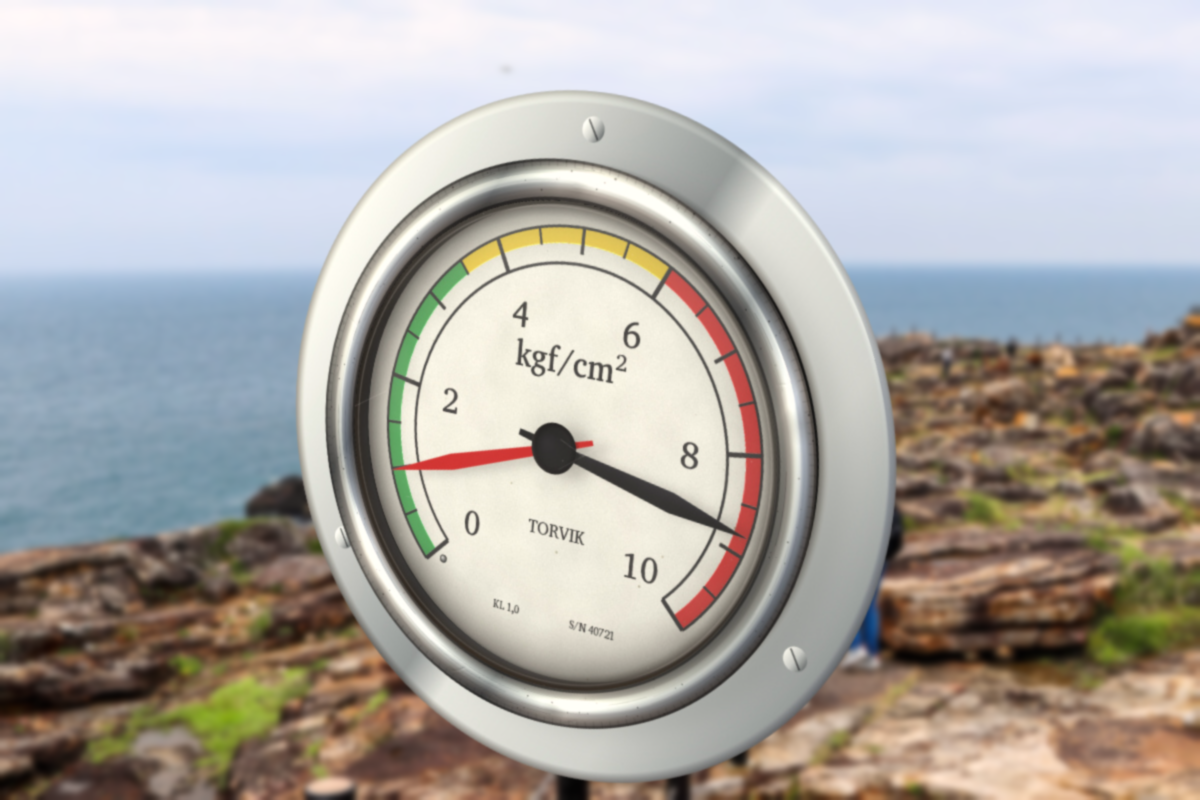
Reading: 8.75 (kg/cm²)
